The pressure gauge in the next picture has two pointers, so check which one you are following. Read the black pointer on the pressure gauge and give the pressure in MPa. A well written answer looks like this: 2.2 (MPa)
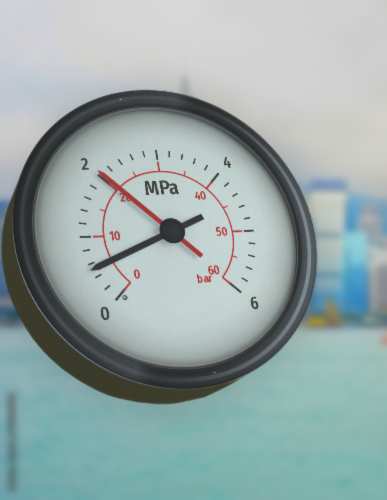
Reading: 0.5 (MPa)
